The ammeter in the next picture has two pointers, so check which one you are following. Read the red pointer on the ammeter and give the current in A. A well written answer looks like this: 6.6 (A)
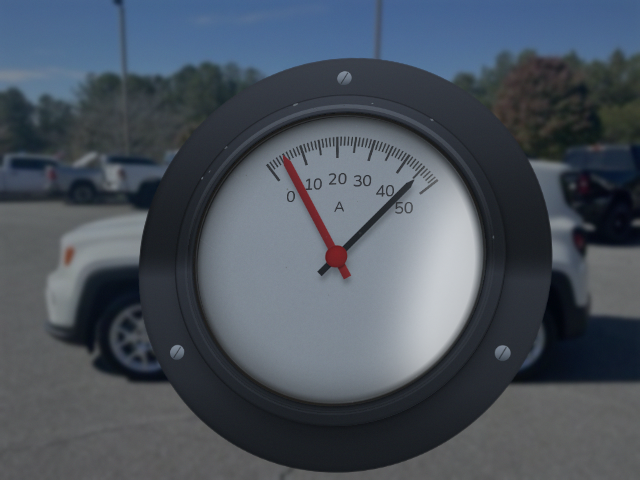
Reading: 5 (A)
